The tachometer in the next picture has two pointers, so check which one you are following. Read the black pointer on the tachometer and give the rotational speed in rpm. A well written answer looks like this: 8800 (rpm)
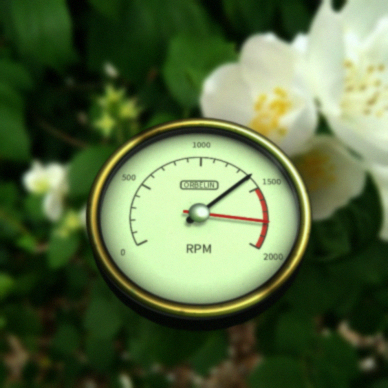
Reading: 1400 (rpm)
